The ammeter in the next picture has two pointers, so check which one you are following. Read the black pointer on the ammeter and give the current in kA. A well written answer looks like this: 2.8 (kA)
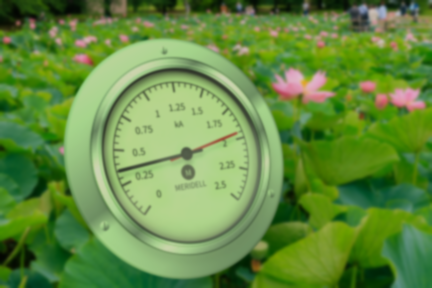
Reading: 0.35 (kA)
